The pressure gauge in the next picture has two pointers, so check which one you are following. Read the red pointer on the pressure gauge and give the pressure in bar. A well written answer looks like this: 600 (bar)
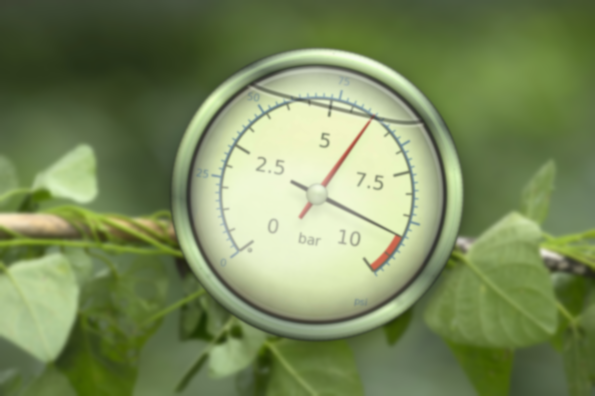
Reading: 6 (bar)
